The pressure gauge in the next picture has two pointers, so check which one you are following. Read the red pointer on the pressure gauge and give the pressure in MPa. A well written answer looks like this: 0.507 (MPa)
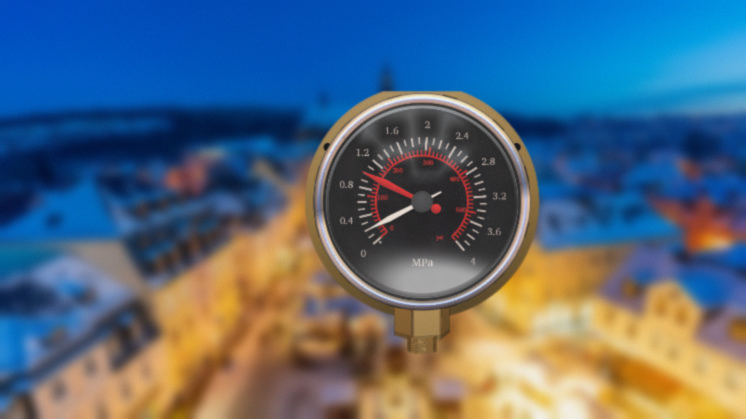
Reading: 1 (MPa)
